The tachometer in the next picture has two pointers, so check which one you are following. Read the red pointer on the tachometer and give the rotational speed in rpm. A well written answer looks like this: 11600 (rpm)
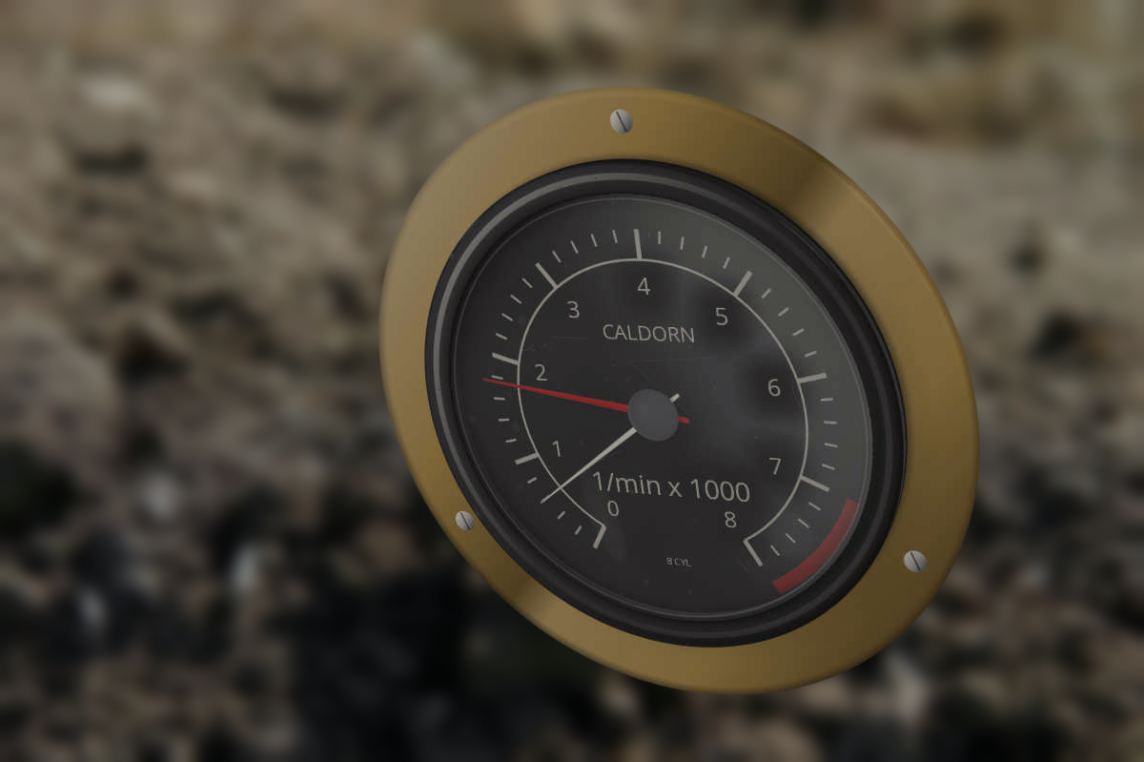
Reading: 1800 (rpm)
